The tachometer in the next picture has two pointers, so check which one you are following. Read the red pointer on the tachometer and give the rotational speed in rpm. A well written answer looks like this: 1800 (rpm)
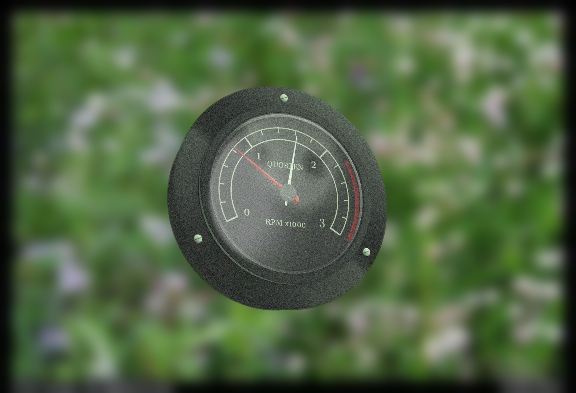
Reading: 800 (rpm)
